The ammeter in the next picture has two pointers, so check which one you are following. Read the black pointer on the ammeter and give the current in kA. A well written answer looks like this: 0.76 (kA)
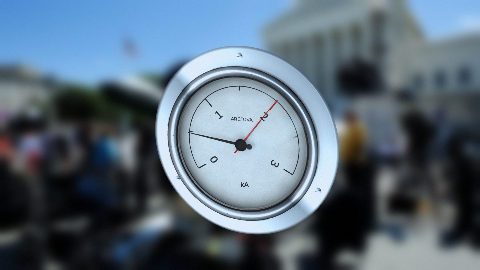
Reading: 0.5 (kA)
